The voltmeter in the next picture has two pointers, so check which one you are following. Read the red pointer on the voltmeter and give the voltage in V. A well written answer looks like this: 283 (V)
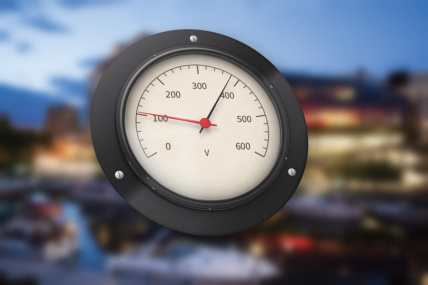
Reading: 100 (V)
